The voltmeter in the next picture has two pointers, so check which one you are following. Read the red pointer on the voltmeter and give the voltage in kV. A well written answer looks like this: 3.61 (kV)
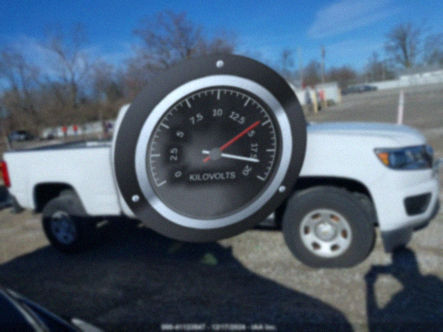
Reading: 14.5 (kV)
